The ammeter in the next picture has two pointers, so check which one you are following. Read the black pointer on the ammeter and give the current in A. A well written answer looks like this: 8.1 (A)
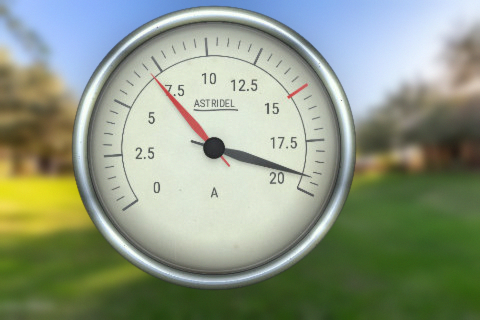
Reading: 19.25 (A)
